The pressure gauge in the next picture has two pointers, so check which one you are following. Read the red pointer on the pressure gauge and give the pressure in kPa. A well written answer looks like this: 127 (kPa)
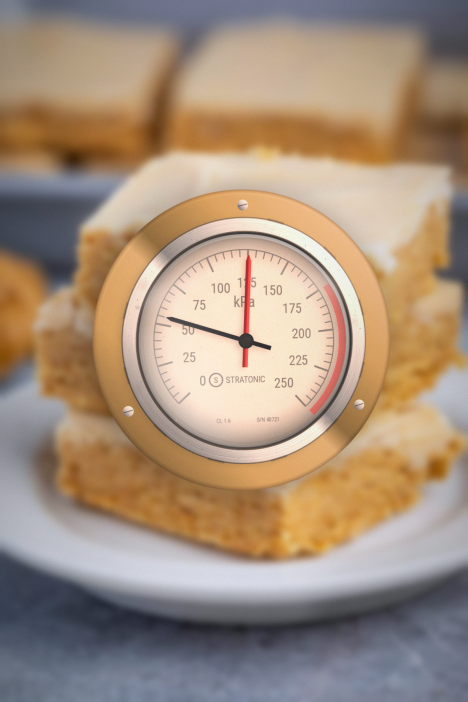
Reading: 125 (kPa)
